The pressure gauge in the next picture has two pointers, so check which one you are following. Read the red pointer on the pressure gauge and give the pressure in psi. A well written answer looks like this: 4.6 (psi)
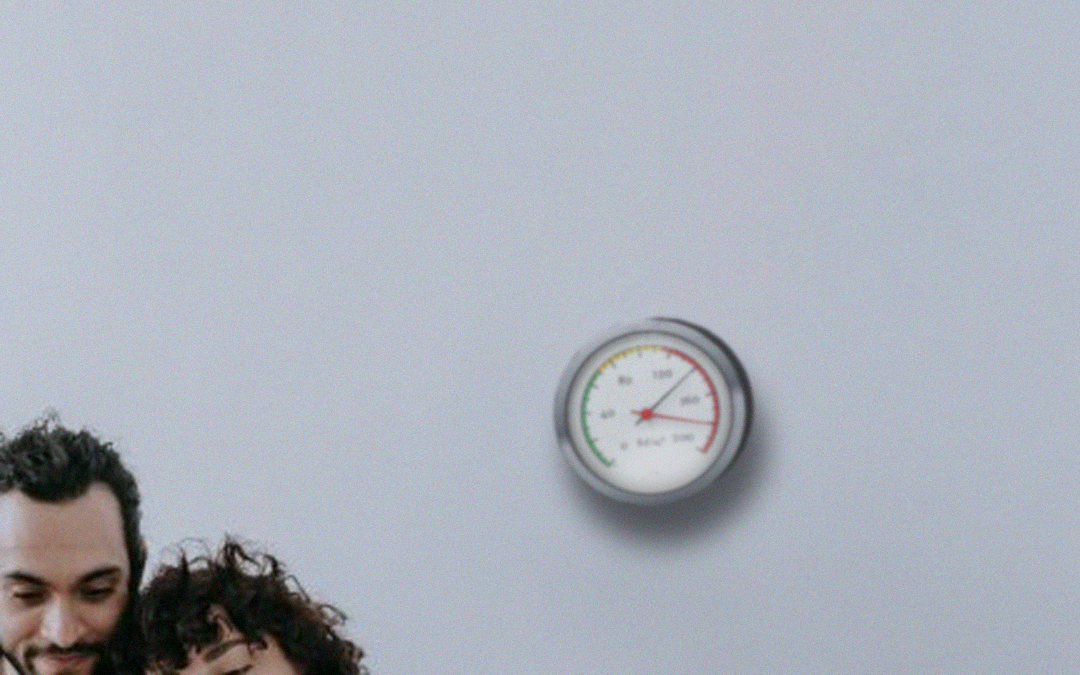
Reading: 180 (psi)
